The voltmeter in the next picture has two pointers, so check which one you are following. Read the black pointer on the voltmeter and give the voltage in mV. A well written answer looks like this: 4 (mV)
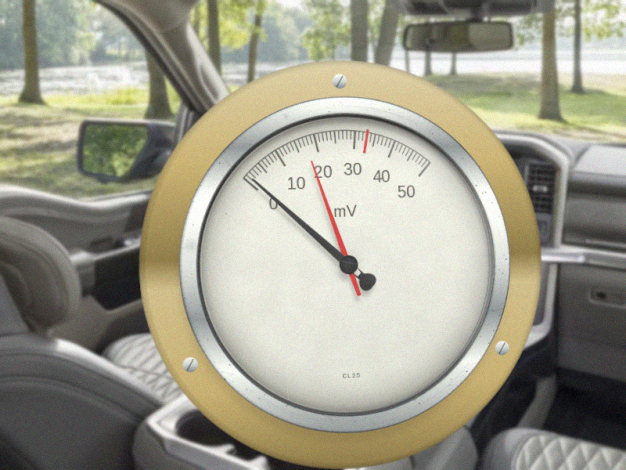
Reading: 1 (mV)
